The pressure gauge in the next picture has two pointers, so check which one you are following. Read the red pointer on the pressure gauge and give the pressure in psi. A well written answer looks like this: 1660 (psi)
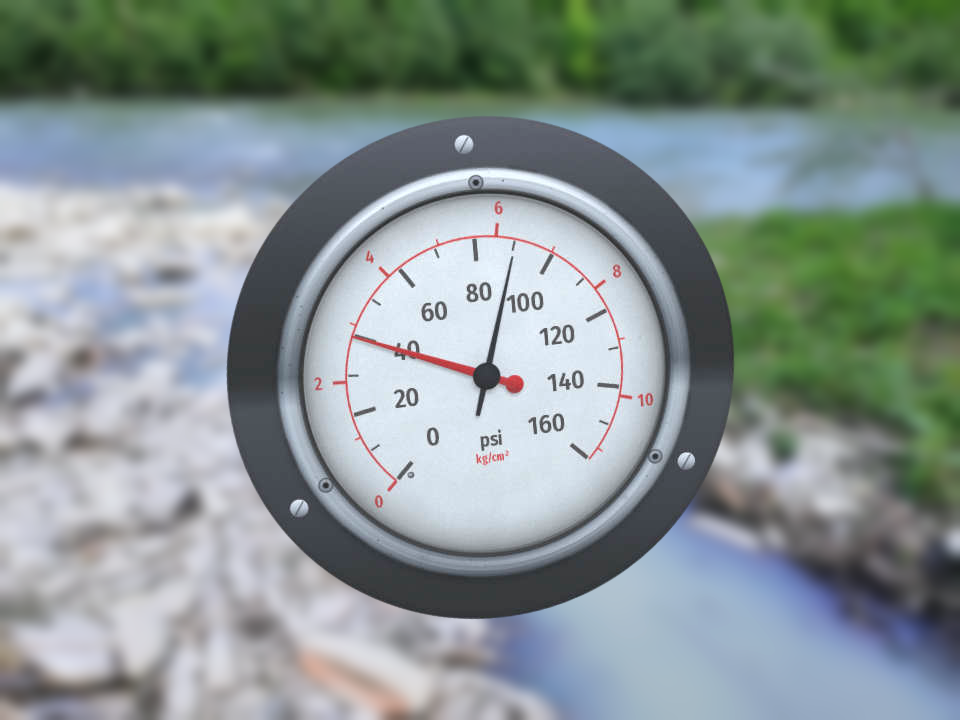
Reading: 40 (psi)
